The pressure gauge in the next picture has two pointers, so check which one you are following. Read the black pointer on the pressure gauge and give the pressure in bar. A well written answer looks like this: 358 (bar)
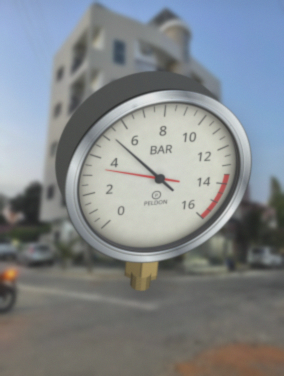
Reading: 5.25 (bar)
